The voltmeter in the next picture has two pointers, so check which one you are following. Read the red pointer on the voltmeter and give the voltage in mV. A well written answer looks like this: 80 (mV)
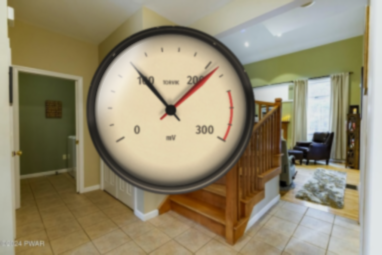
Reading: 210 (mV)
